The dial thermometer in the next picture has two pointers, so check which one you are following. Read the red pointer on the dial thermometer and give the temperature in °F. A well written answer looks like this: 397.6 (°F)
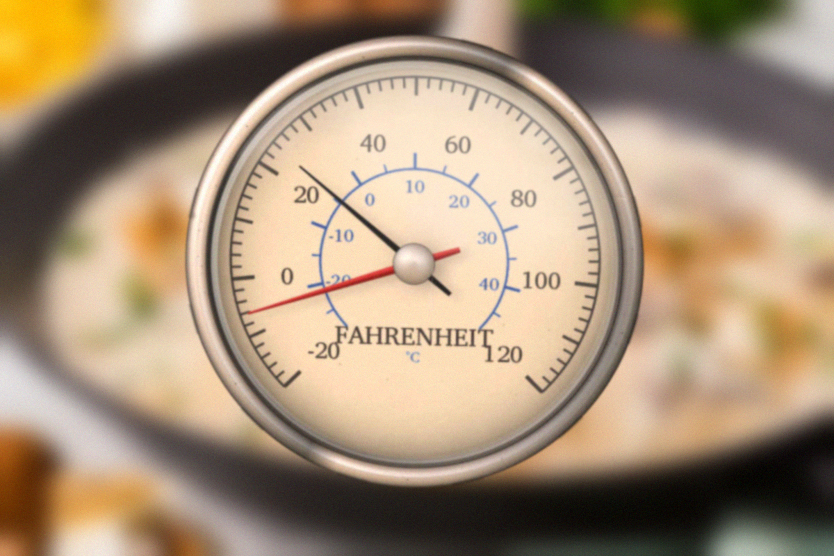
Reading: -6 (°F)
